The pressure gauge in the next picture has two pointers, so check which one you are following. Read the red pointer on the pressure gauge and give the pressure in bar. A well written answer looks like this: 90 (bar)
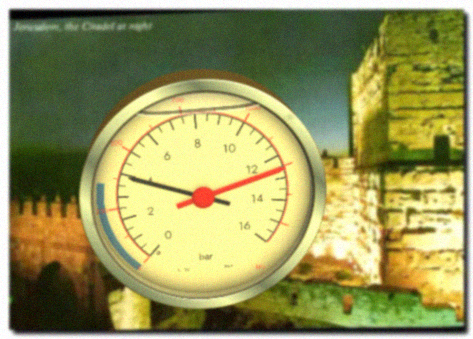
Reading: 12.5 (bar)
